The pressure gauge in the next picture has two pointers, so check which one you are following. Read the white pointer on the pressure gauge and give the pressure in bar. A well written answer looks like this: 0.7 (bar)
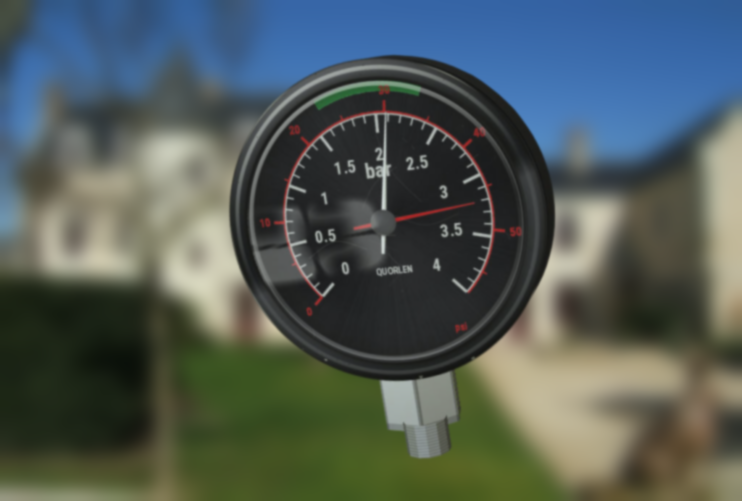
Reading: 2.1 (bar)
